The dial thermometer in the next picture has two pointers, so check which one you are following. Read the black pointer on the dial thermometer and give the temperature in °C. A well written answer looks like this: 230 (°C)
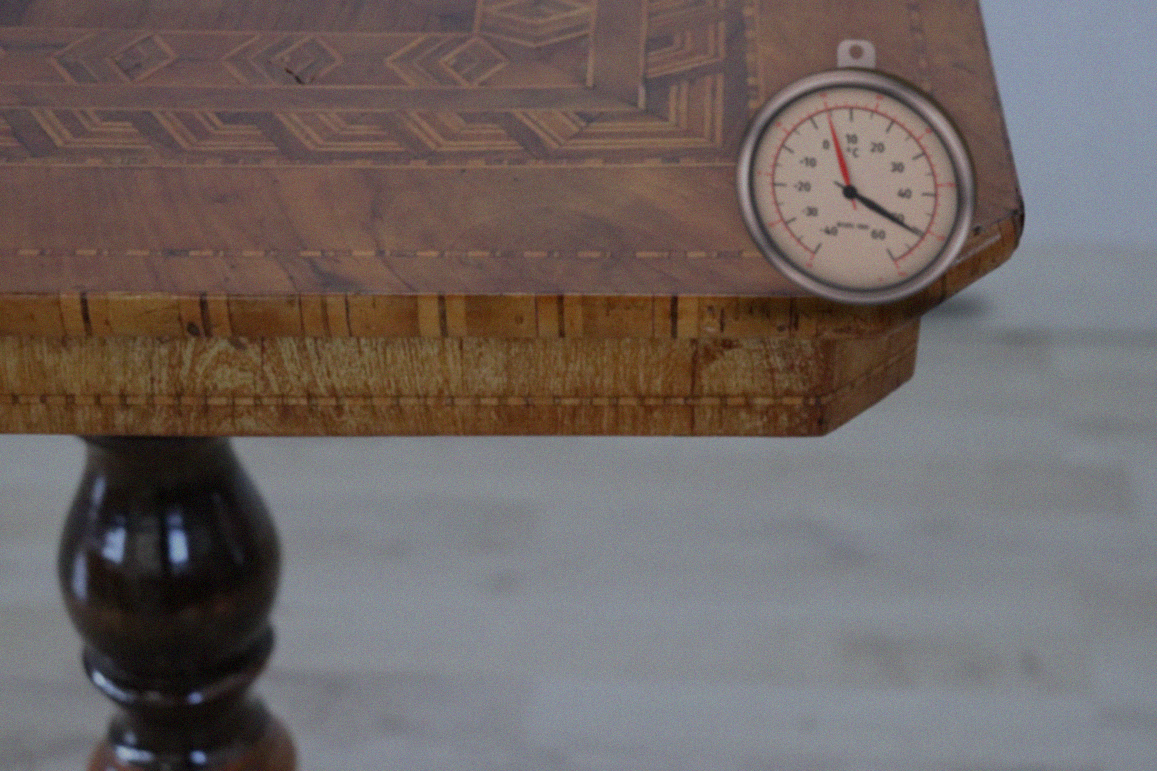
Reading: 50 (°C)
